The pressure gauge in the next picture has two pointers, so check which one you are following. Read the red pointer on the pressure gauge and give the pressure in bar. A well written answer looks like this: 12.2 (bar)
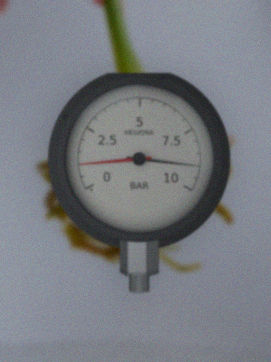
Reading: 1 (bar)
